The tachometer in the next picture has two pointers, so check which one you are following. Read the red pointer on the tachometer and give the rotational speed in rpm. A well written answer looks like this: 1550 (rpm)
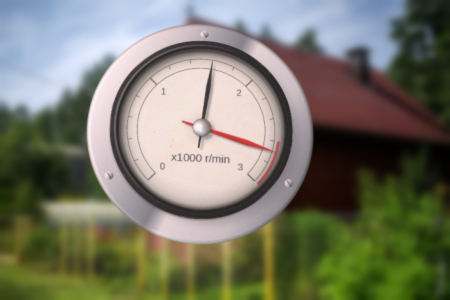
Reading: 2700 (rpm)
